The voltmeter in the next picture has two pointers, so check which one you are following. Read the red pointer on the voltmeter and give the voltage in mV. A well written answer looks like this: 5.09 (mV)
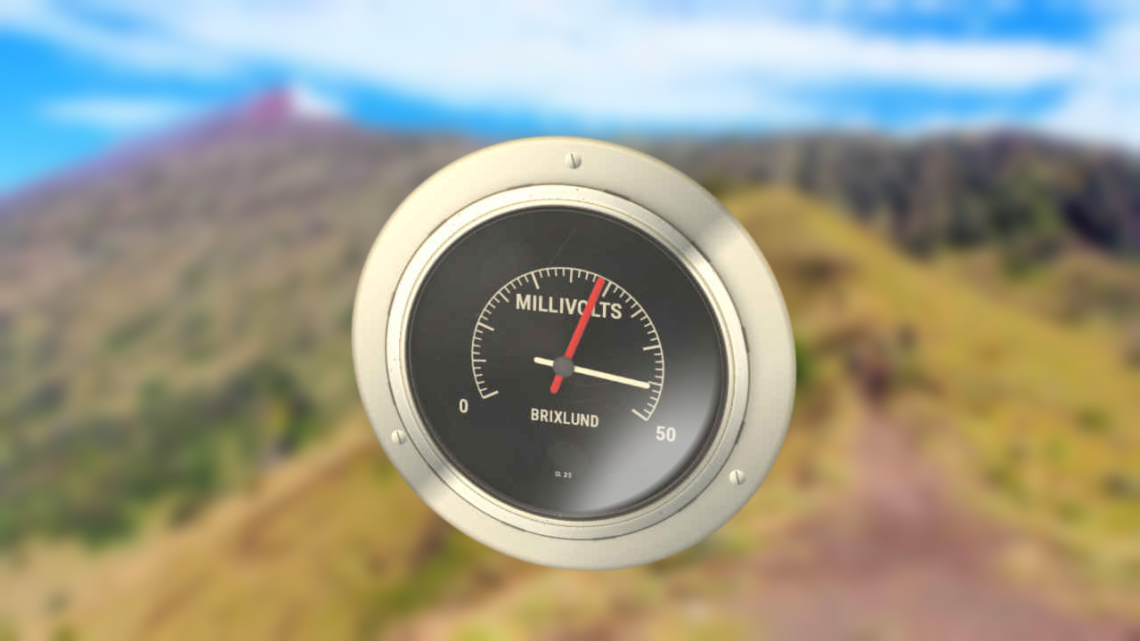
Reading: 29 (mV)
